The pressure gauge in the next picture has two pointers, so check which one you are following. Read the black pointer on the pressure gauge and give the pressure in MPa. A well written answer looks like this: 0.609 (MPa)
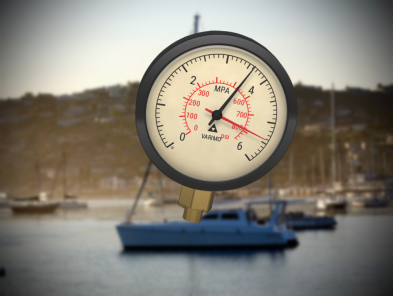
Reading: 3.6 (MPa)
